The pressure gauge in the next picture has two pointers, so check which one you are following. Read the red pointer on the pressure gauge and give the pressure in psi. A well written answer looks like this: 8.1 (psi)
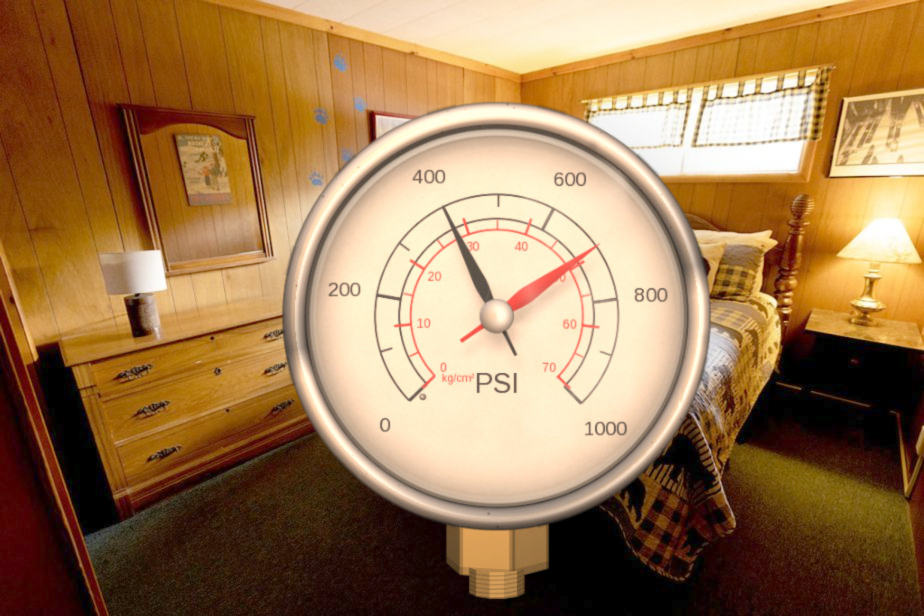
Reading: 700 (psi)
